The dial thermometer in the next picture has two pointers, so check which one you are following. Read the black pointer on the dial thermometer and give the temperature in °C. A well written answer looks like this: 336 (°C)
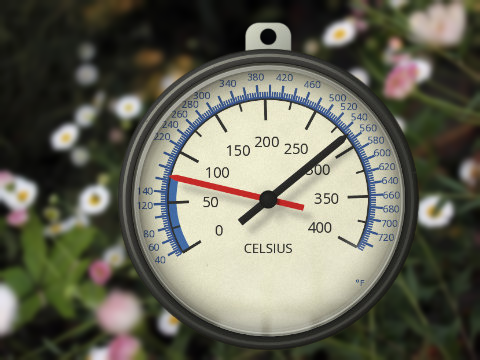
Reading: 287.5 (°C)
